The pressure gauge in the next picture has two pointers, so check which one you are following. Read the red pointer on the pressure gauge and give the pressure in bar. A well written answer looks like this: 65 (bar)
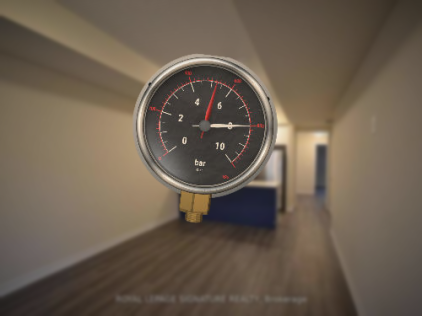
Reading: 5.25 (bar)
